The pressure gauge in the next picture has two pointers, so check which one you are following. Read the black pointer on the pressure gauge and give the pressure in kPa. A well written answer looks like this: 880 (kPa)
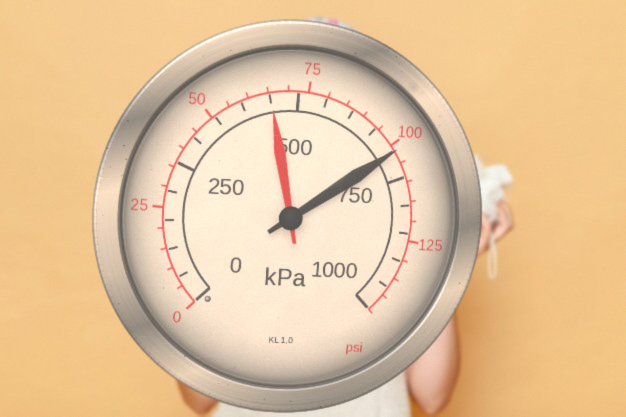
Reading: 700 (kPa)
